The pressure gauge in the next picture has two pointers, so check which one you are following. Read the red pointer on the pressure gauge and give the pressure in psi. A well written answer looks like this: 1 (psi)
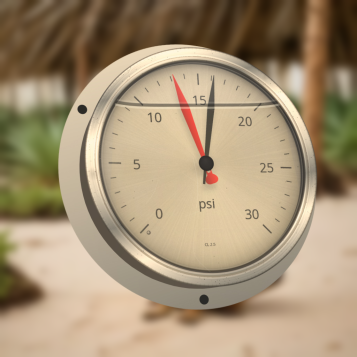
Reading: 13 (psi)
